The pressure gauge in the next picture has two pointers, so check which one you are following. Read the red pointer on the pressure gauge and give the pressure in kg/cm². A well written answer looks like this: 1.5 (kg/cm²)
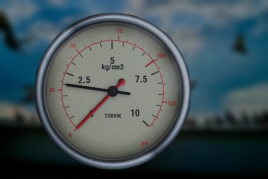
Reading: 0 (kg/cm²)
